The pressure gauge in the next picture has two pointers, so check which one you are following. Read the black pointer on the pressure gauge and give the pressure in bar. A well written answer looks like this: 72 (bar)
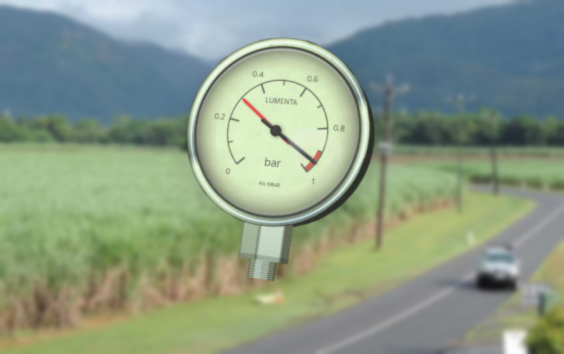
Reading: 0.95 (bar)
